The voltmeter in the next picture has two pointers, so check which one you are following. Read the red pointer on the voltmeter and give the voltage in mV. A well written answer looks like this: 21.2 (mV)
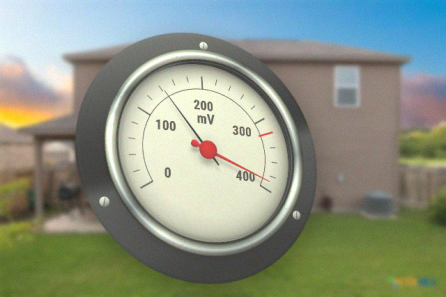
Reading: 390 (mV)
